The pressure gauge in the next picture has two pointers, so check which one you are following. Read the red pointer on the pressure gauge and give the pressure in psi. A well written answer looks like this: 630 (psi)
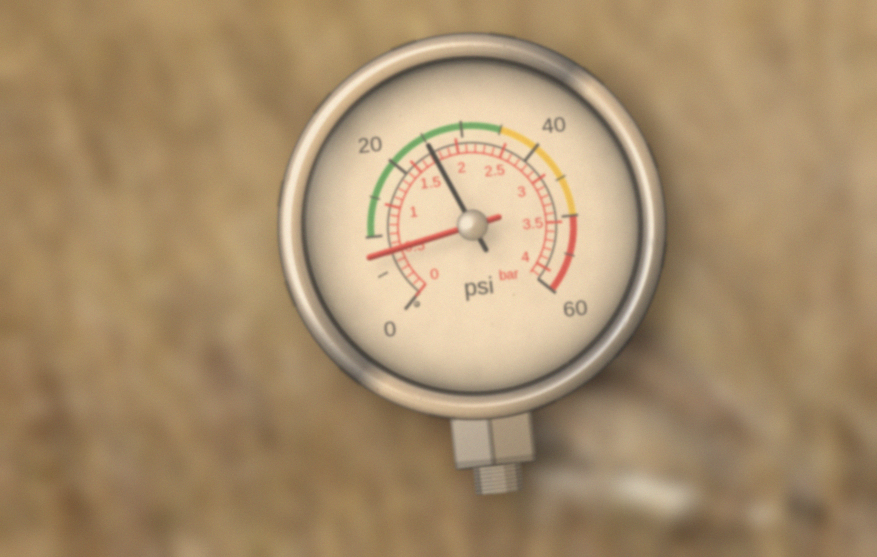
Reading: 7.5 (psi)
